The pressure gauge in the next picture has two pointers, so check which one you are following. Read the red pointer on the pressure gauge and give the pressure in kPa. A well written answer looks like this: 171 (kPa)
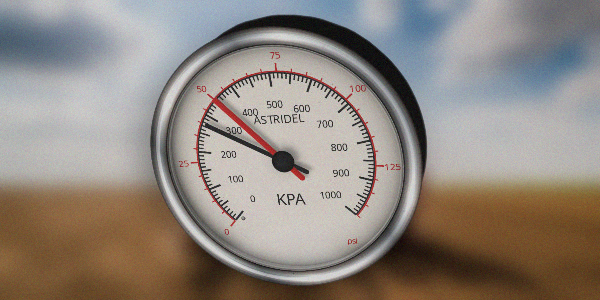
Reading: 350 (kPa)
